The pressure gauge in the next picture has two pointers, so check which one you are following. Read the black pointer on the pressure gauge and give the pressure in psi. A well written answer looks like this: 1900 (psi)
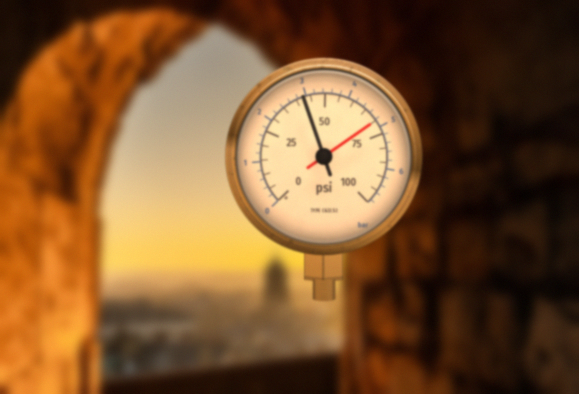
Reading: 42.5 (psi)
